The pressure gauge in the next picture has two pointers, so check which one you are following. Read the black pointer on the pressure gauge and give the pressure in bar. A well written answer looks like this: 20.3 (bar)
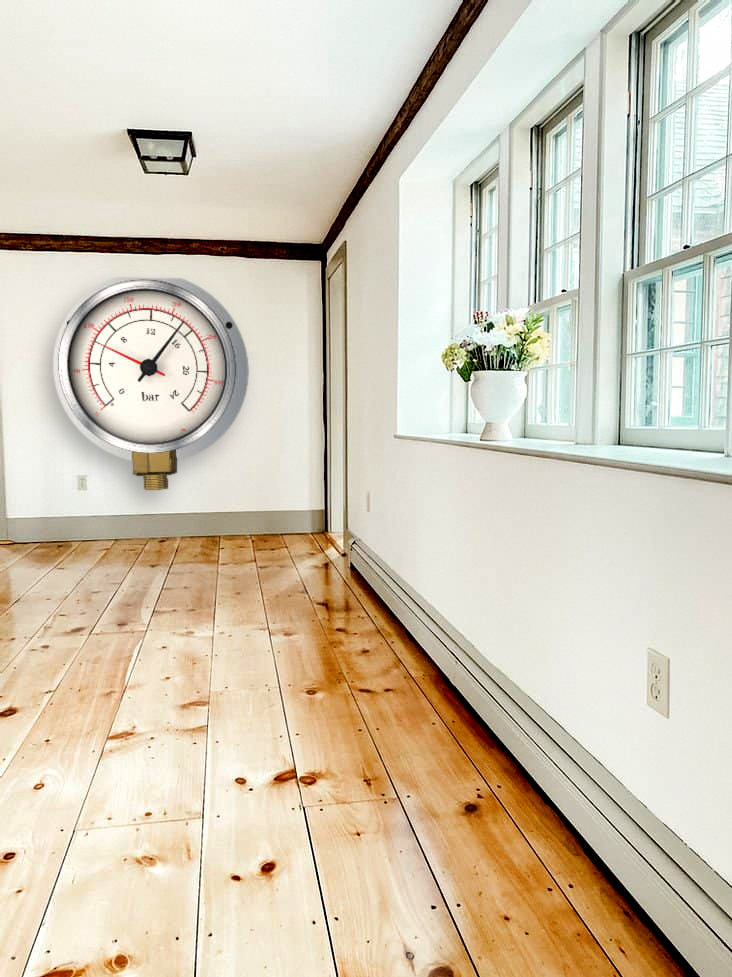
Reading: 15 (bar)
